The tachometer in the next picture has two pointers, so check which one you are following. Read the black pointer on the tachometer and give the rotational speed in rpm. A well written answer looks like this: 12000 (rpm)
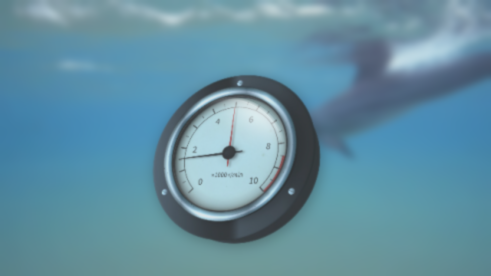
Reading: 1500 (rpm)
